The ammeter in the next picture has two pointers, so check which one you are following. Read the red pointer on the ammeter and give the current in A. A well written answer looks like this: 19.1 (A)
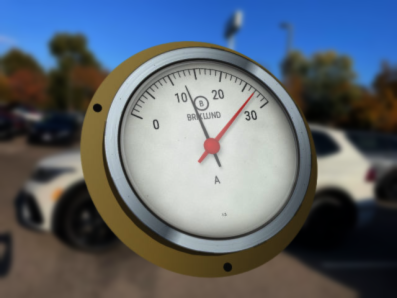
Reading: 27 (A)
